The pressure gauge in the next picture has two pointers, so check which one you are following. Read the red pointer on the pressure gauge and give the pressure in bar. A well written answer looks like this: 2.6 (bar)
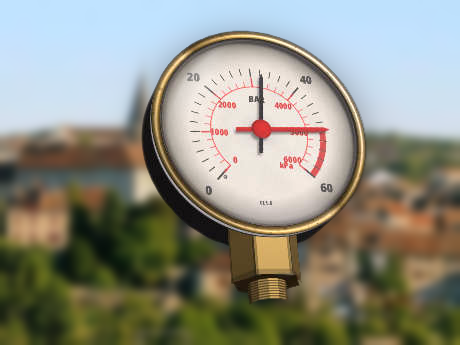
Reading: 50 (bar)
